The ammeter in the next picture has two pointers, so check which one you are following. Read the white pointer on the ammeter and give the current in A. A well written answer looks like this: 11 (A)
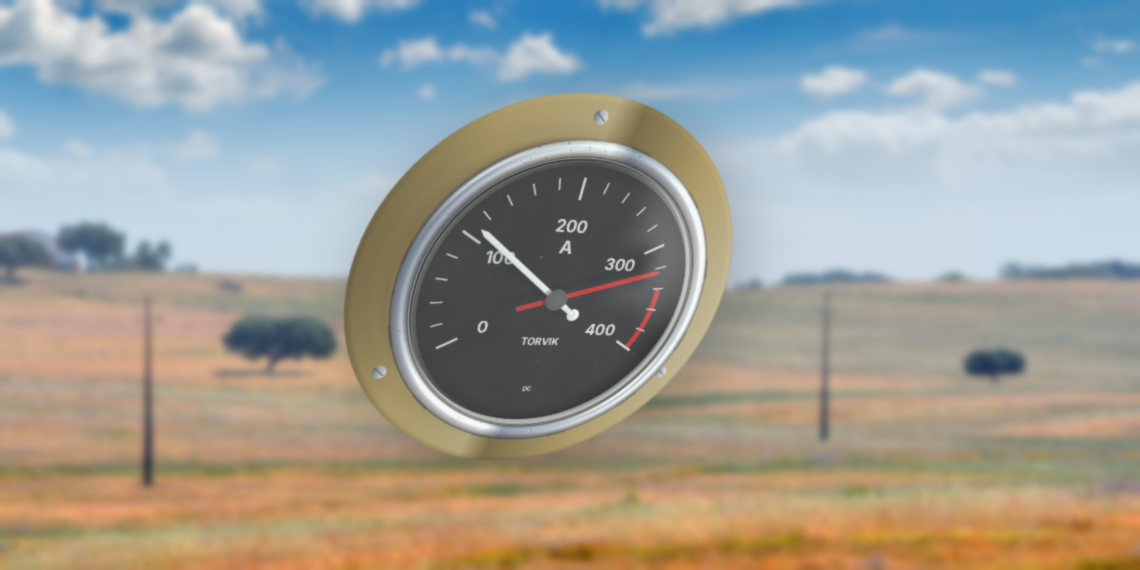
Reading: 110 (A)
